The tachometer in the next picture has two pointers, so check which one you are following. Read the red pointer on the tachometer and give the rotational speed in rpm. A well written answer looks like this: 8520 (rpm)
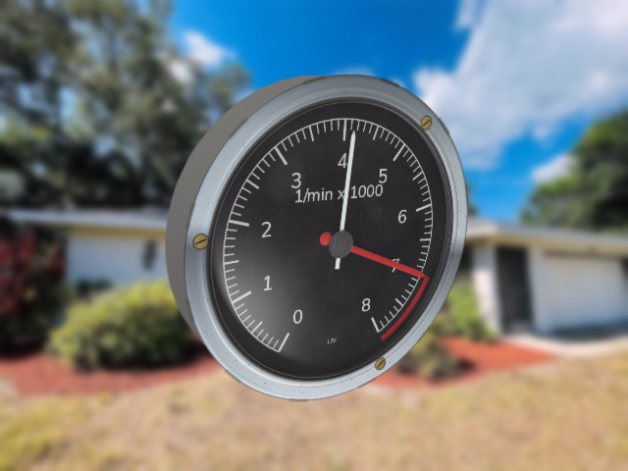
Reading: 7000 (rpm)
